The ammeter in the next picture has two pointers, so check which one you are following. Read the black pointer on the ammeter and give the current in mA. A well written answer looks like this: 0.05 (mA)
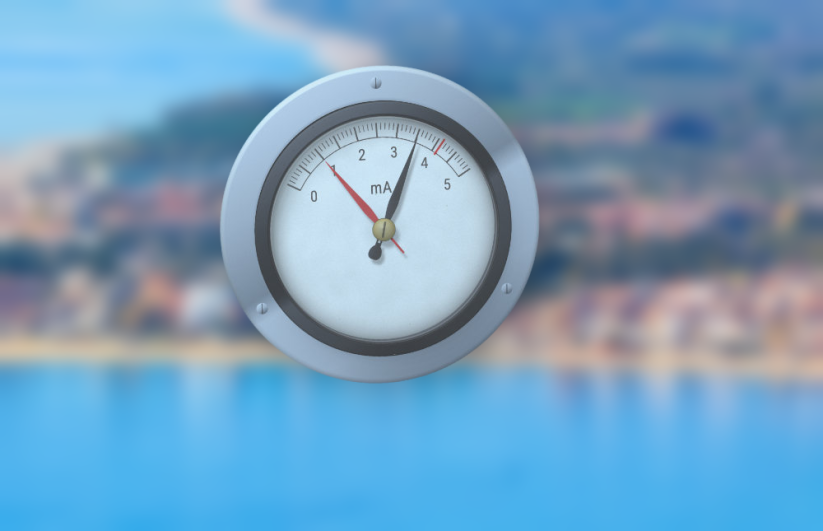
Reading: 3.5 (mA)
